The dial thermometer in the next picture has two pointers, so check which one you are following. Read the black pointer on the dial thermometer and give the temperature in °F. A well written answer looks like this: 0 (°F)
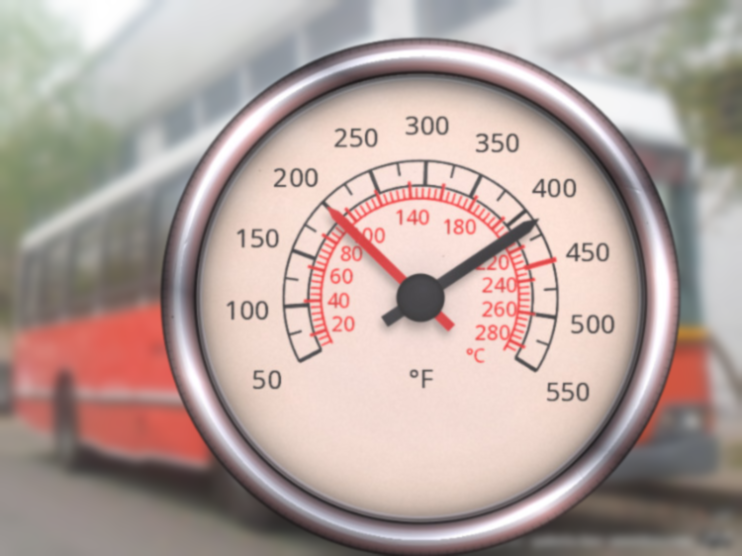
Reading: 412.5 (°F)
